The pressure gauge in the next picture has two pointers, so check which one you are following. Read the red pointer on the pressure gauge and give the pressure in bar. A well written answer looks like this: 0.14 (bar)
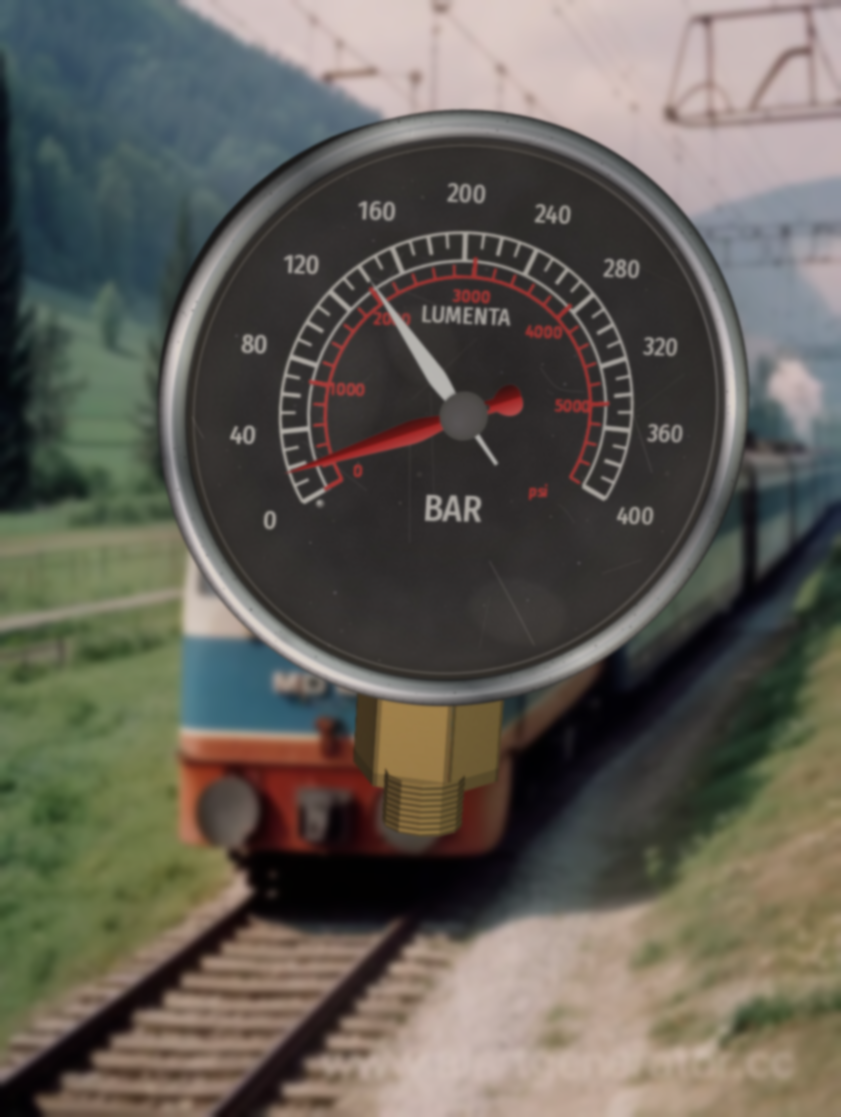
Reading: 20 (bar)
